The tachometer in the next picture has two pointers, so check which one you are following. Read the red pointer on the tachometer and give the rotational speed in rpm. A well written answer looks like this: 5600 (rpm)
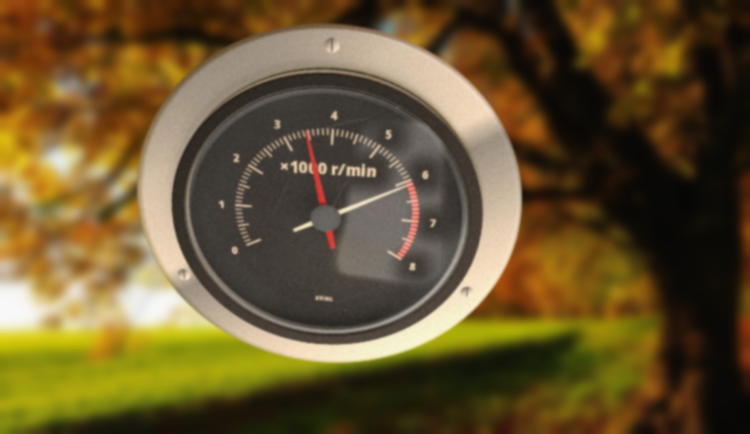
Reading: 3500 (rpm)
